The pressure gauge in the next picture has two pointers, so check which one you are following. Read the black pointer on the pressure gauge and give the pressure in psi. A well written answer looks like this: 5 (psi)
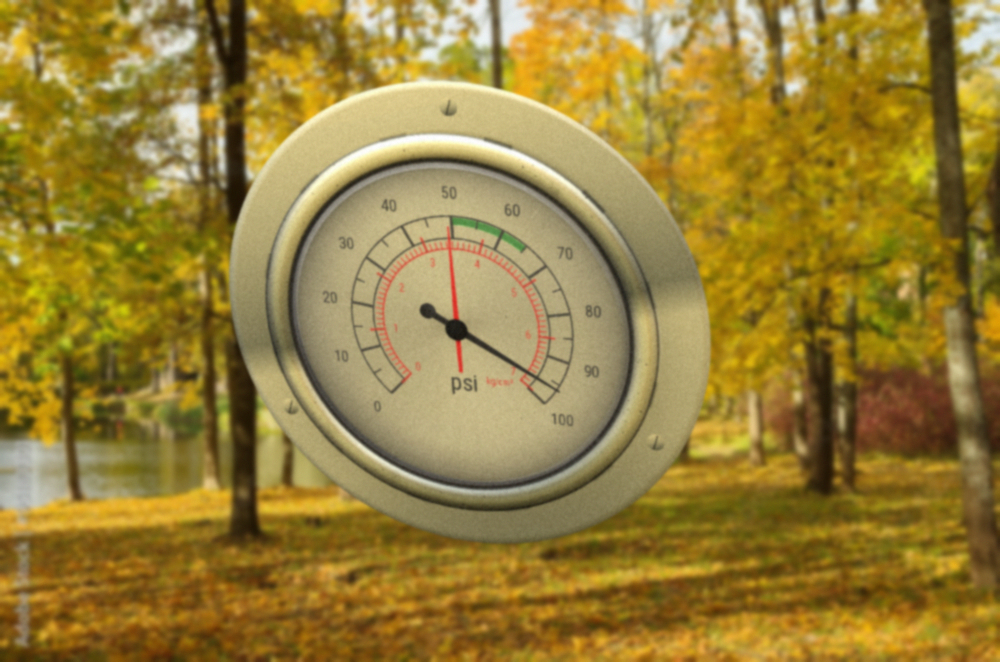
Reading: 95 (psi)
